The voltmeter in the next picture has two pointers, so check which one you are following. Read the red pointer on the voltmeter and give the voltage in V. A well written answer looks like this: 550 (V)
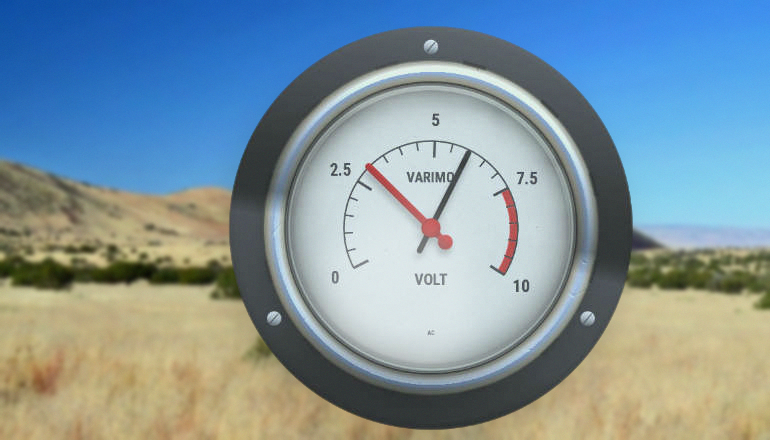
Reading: 3 (V)
